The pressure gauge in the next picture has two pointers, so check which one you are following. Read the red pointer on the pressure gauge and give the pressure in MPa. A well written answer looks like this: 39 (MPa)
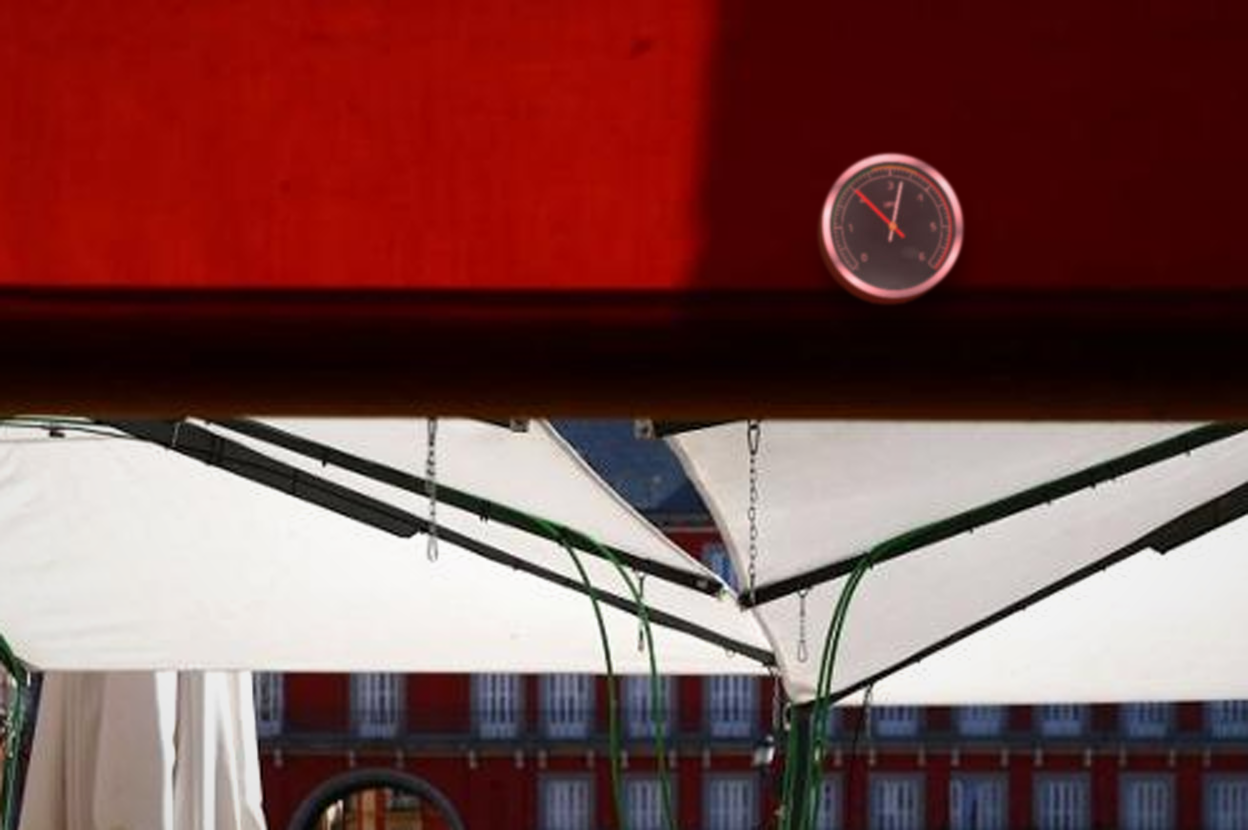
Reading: 2 (MPa)
